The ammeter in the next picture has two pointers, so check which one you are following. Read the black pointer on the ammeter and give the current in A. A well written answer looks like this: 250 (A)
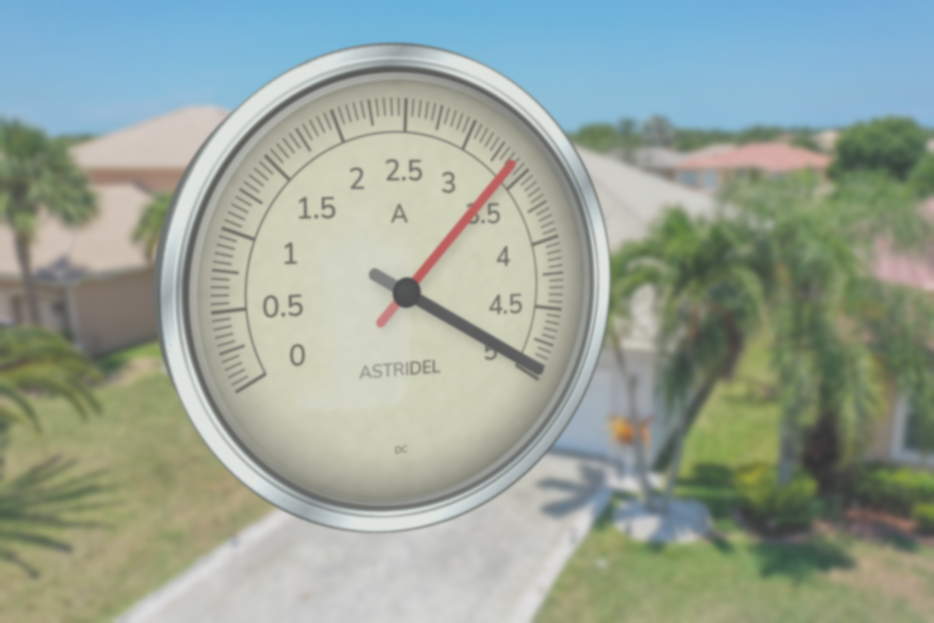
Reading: 4.95 (A)
